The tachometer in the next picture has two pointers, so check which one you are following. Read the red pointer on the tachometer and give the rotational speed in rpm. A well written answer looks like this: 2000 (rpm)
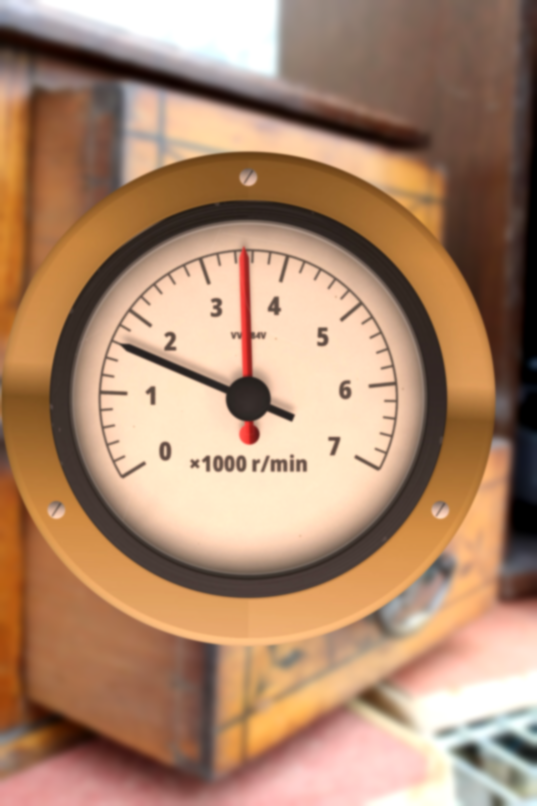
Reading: 3500 (rpm)
